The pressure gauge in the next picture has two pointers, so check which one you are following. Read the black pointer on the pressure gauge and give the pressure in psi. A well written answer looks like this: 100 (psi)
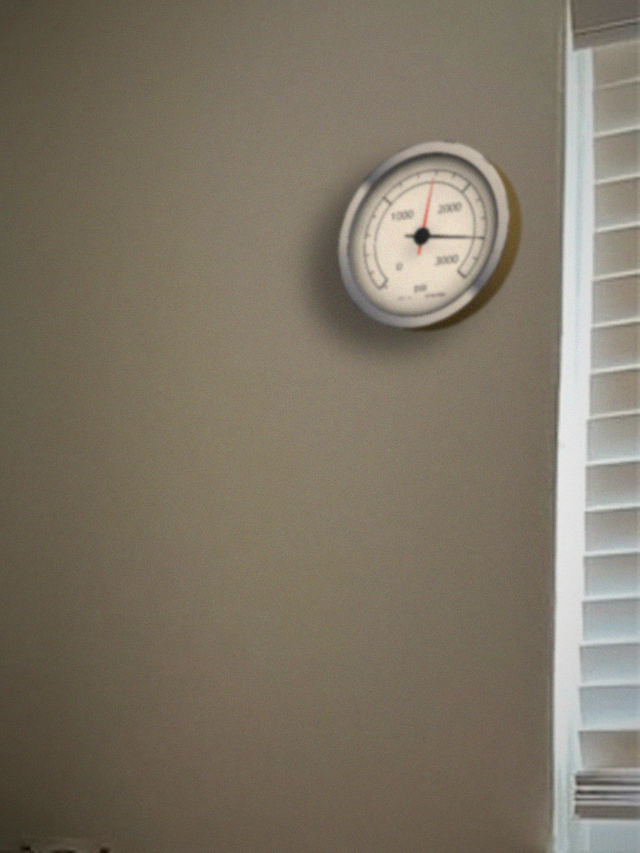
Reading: 2600 (psi)
